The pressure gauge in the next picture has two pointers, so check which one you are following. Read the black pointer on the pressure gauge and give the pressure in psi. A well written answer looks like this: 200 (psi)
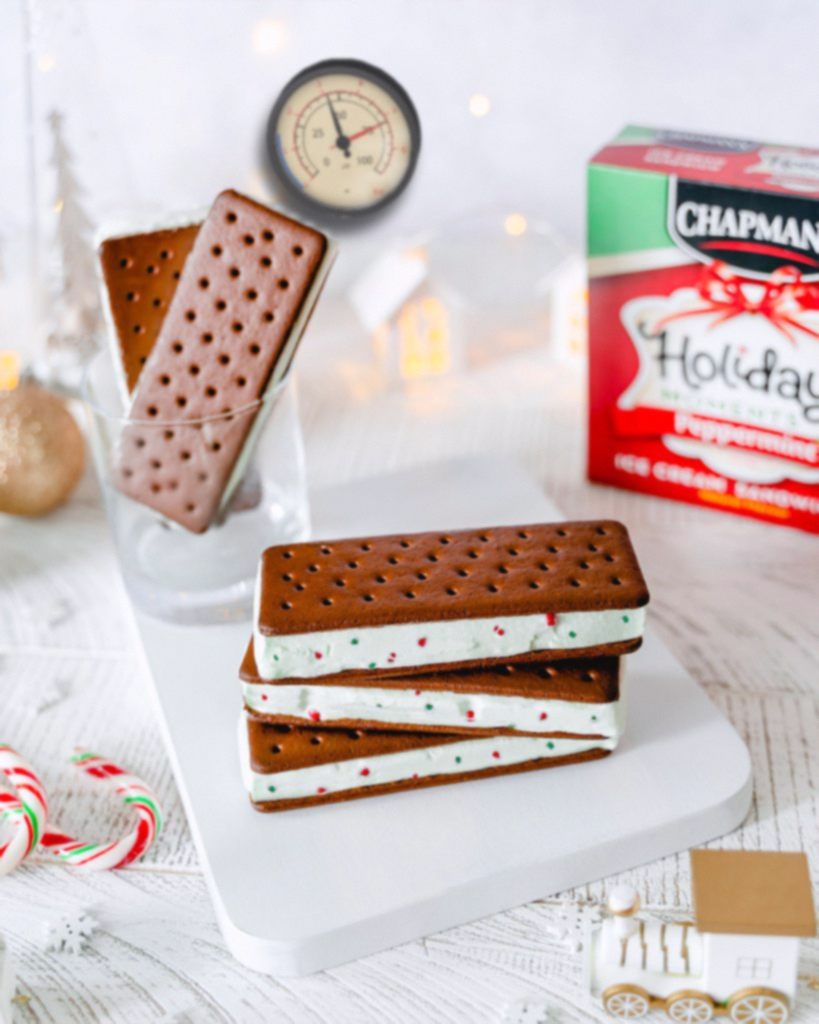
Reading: 45 (psi)
